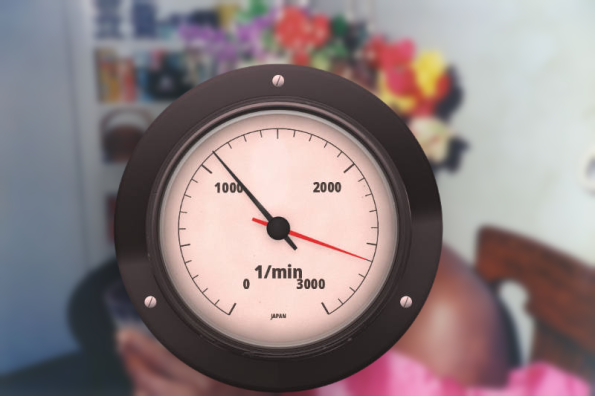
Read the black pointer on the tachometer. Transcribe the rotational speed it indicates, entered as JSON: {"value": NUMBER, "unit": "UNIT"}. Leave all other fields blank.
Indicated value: {"value": 1100, "unit": "rpm"}
